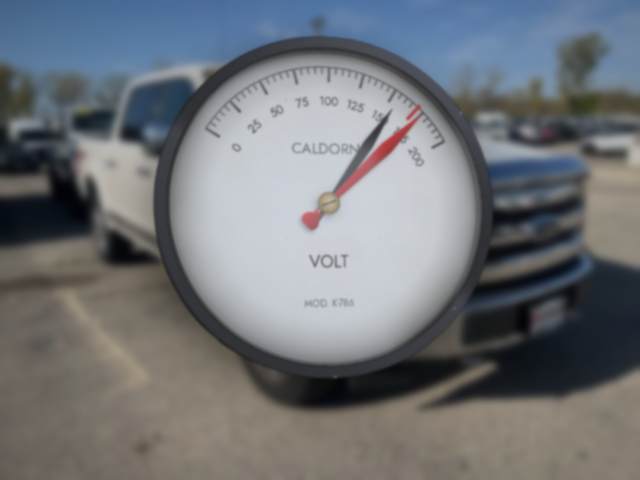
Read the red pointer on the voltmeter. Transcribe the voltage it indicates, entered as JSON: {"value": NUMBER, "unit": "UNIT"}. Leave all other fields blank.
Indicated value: {"value": 175, "unit": "V"}
